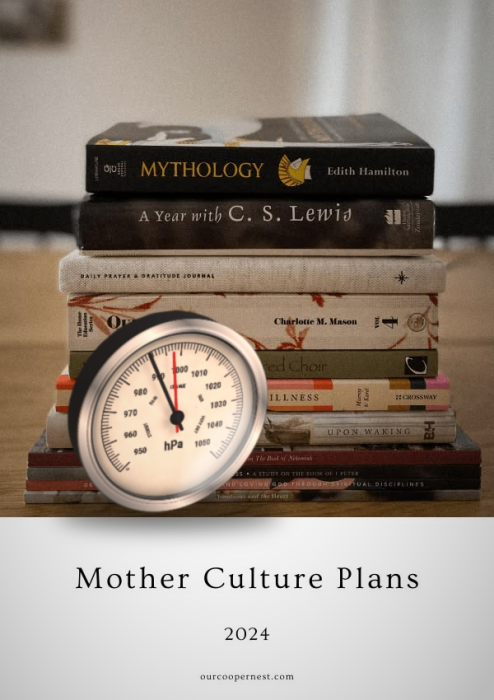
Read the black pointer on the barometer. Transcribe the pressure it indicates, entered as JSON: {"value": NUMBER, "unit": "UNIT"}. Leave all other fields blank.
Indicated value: {"value": 990, "unit": "hPa"}
